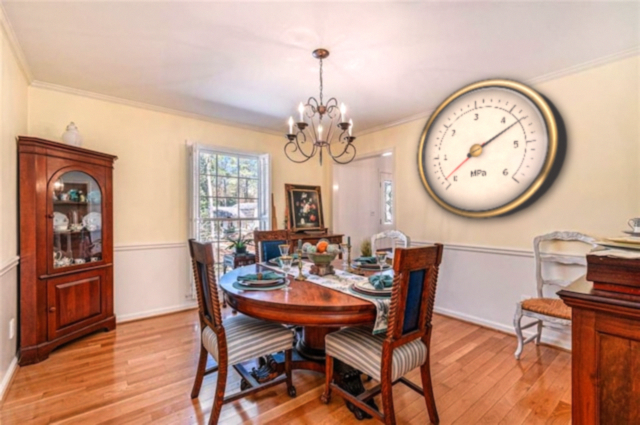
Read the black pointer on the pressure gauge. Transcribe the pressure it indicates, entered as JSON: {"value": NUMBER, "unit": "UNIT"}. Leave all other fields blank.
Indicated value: {"value": 4.4, "unit": "MPa"}
